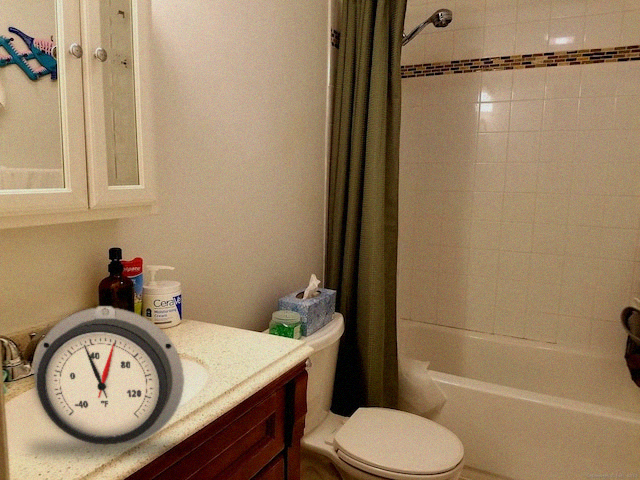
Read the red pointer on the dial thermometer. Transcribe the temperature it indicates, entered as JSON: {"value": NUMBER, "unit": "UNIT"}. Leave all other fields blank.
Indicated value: {"value": 60, "unit": "°F"}
